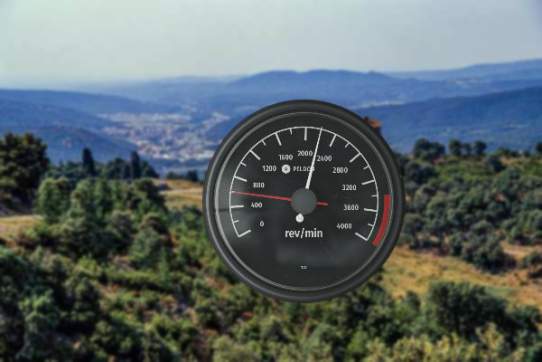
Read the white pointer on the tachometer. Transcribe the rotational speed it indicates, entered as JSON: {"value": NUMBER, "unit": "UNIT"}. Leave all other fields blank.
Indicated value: {"value": 2200, "unit": "rpm"}
